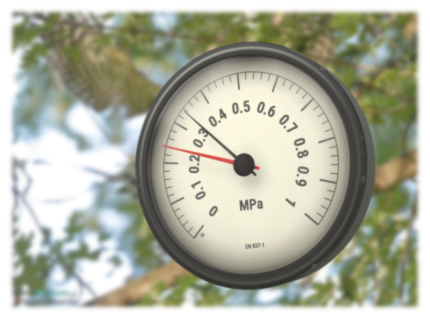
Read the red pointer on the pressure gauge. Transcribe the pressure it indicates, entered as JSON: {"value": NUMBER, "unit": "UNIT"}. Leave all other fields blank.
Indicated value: {"value": 0.24, "unit": "MPa"}
